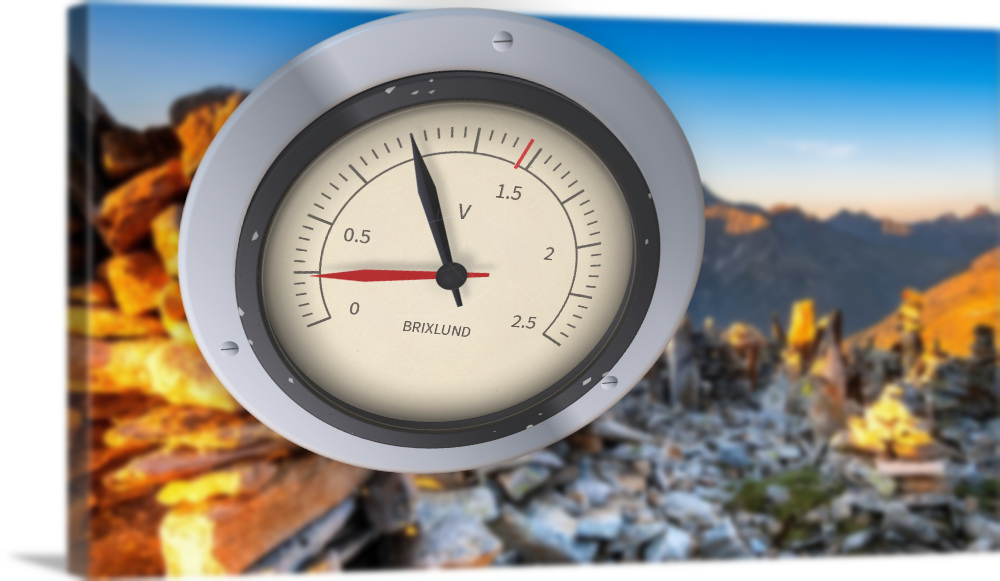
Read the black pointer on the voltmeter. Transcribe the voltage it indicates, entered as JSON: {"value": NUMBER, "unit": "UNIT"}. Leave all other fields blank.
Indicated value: {"value": 1, "unit": "V"}
